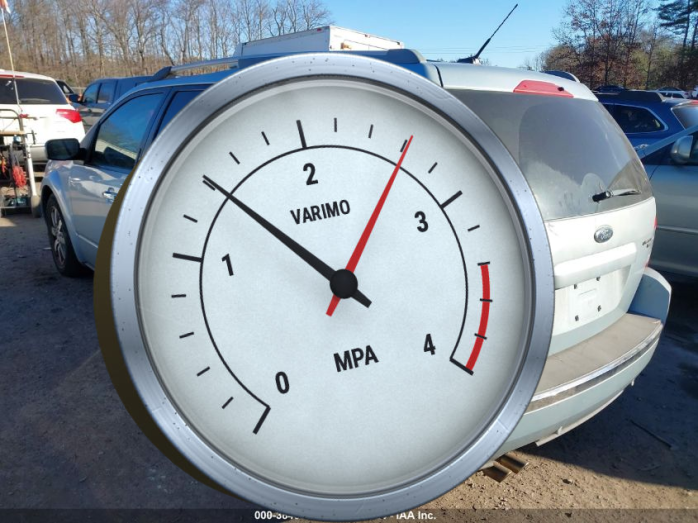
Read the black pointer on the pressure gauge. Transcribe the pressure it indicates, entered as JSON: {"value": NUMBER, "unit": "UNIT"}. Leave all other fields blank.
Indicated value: {"value": 1.4, "unit": "MPa"}
